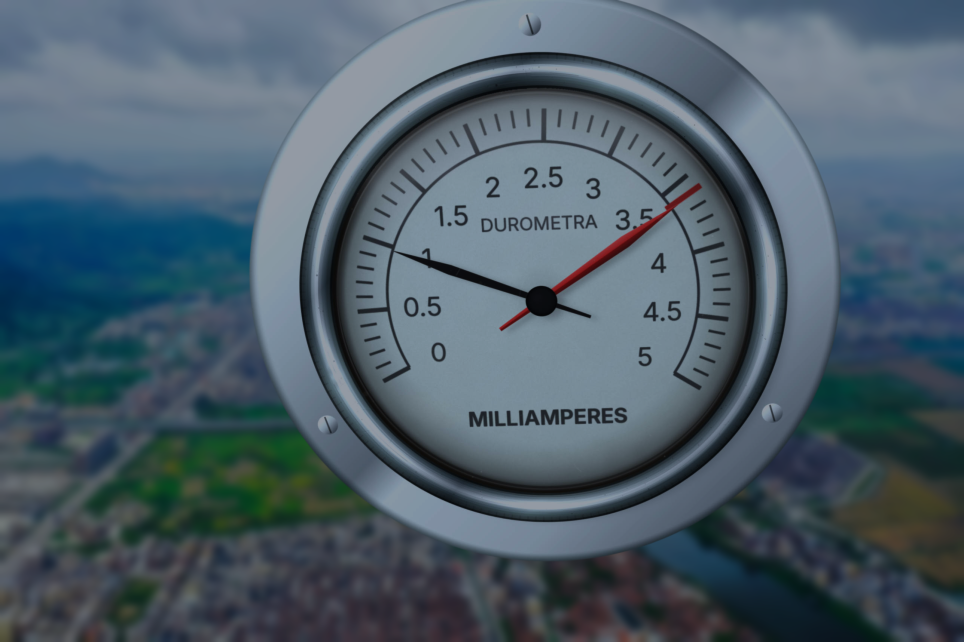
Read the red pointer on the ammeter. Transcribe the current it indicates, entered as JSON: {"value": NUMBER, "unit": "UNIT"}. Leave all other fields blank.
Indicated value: {"value": 3.6, "unit": "mA"}
